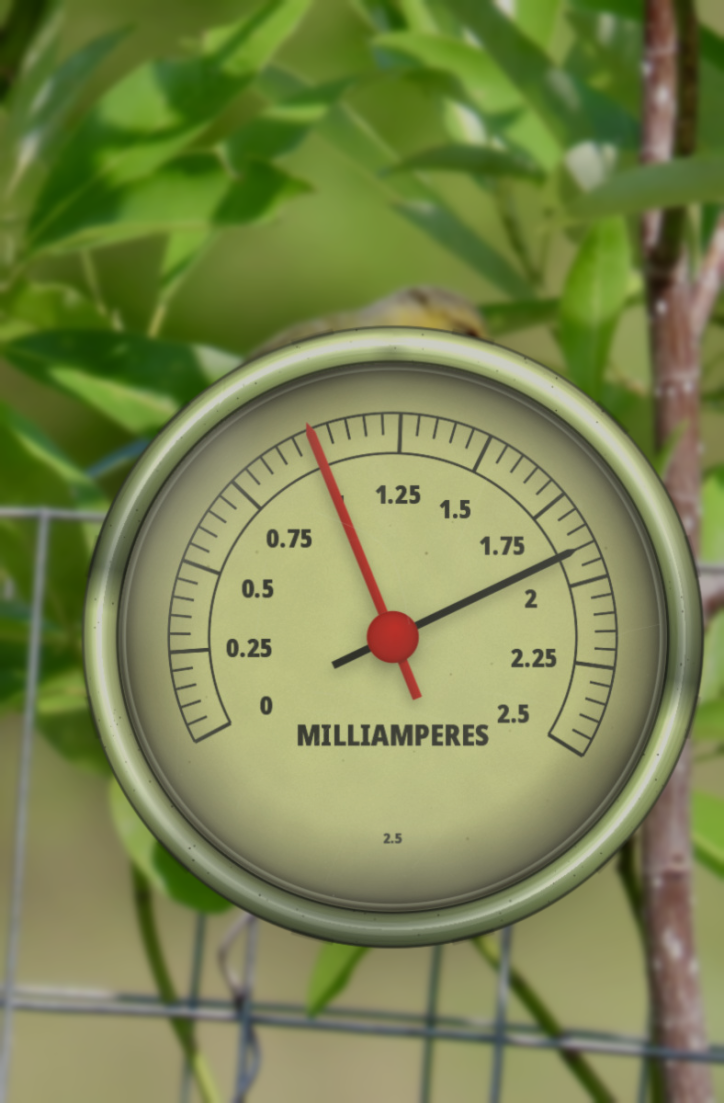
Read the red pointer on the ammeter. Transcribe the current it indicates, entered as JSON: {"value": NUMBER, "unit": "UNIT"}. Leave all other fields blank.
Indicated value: {"value": 1, "unit": "mA"}
